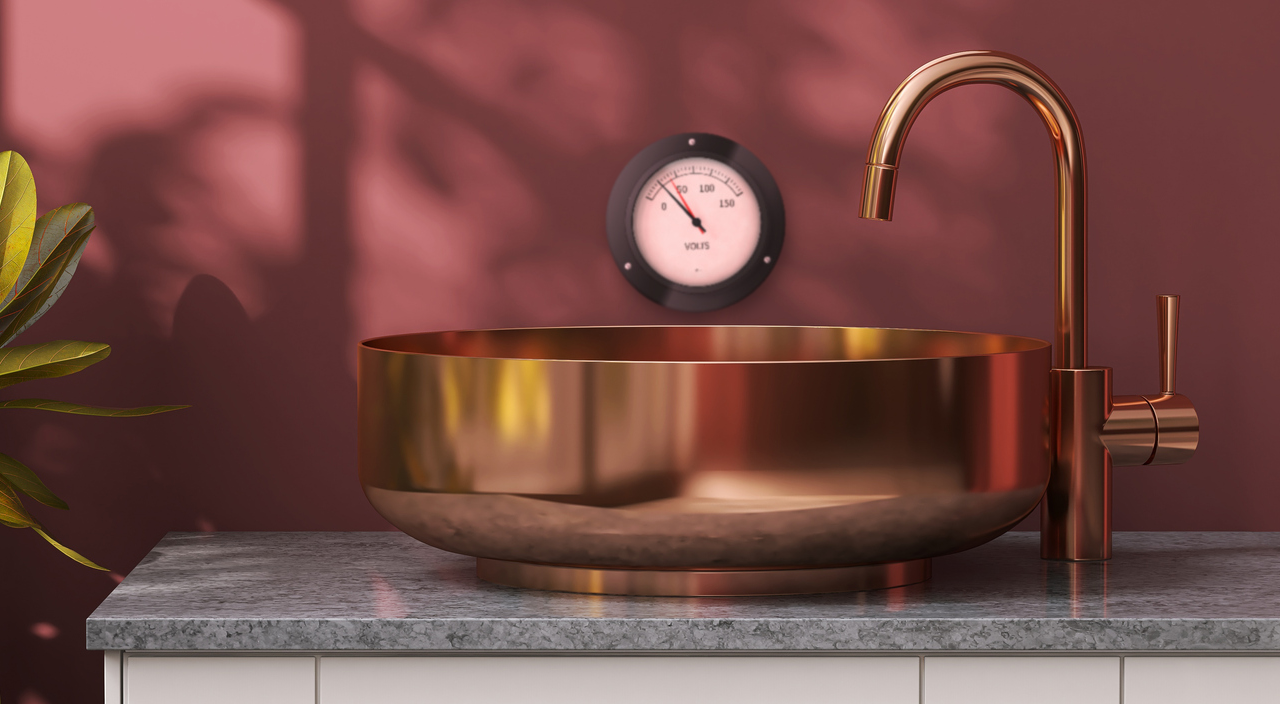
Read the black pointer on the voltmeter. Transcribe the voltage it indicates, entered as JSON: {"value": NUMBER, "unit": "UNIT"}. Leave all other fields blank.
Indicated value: {"value": 25, "unit": "V"}
